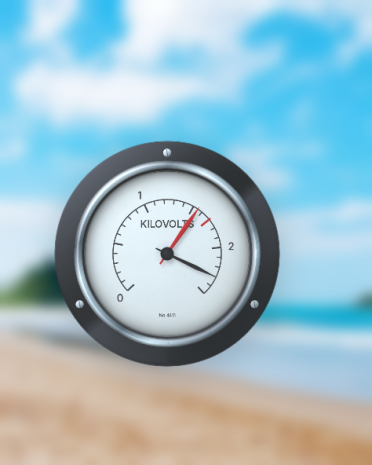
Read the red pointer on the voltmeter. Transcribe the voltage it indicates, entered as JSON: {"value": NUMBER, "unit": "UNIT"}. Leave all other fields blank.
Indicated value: {"value": 1.55, "unit": "kV"}
